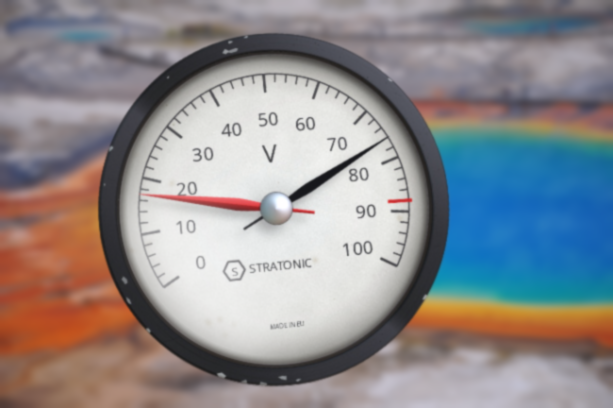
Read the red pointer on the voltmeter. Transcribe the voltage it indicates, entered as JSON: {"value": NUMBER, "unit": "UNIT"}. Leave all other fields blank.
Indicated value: {"value": 17, "unit": "V"}
